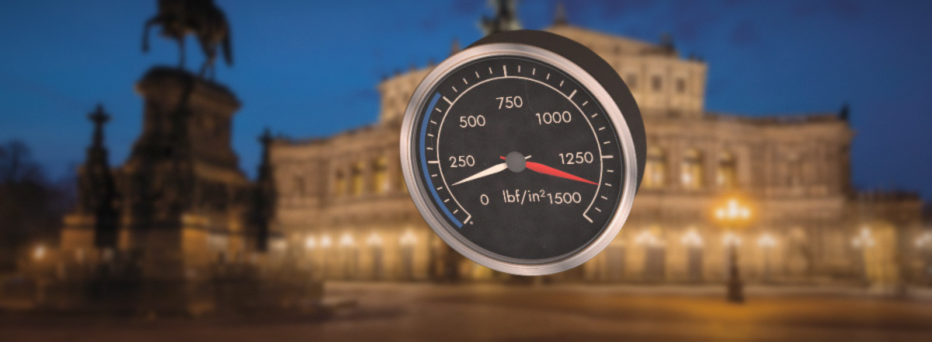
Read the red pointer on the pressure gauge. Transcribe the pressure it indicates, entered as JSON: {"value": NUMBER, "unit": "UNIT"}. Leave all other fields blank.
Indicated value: {"value": 1350, "unit": "psi"}
